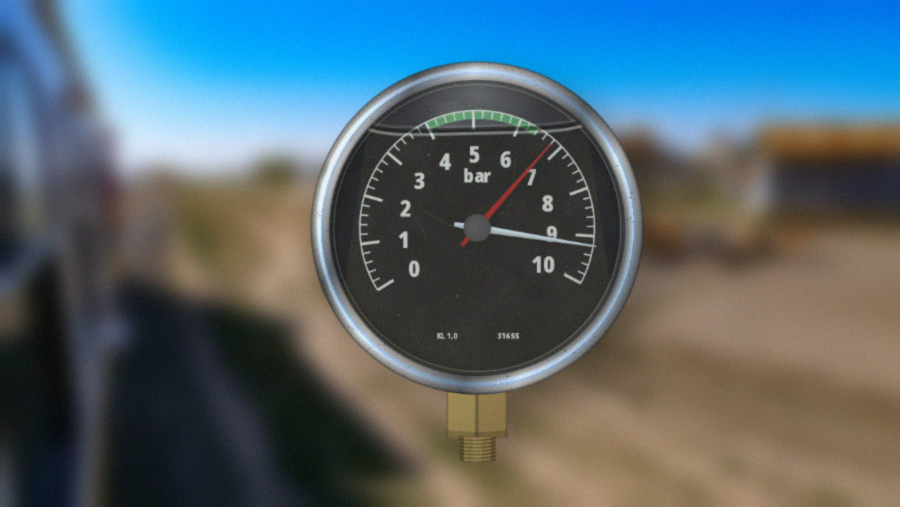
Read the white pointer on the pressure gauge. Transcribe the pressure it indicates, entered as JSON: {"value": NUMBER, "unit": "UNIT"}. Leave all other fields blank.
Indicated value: {"value": 9.2, "unit": "bar"}
